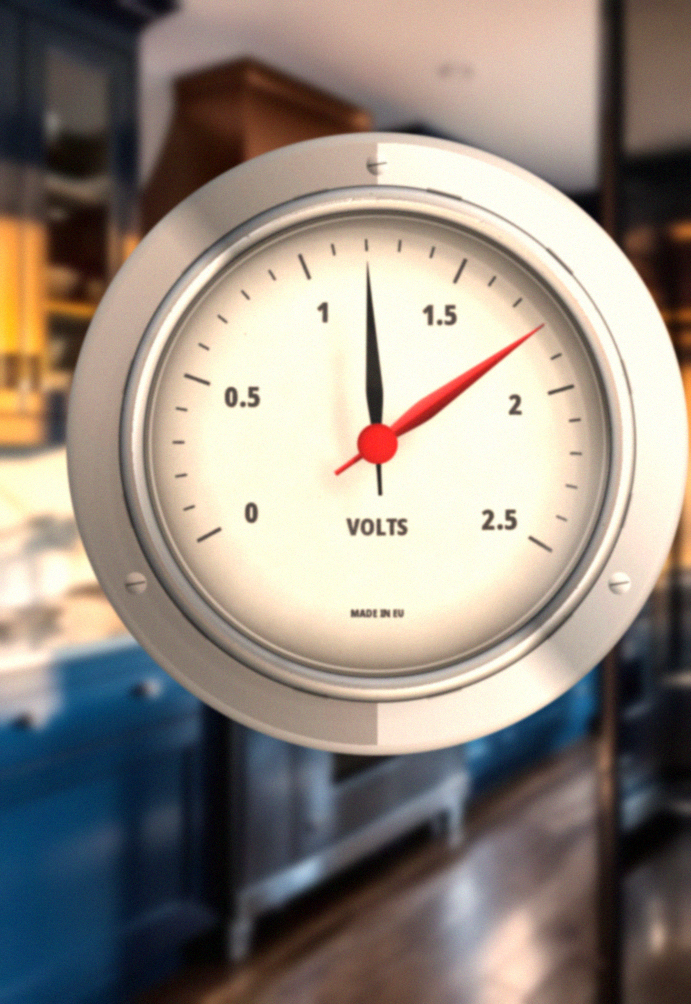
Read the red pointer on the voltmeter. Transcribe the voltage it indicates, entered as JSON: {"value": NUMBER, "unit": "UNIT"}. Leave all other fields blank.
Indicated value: {"value": 1.8, "unit": "V"}
